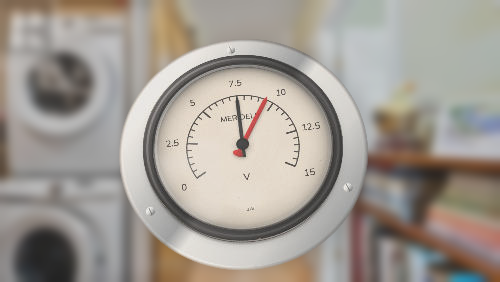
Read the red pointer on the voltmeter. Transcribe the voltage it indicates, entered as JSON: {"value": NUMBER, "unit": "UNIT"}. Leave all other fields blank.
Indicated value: {"value": 9.5, "unit": "V"}
